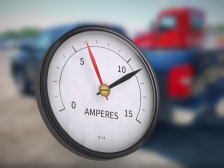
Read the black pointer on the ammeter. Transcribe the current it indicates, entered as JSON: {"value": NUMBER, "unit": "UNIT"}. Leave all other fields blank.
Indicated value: {"value": 11, "unit": "A"}
